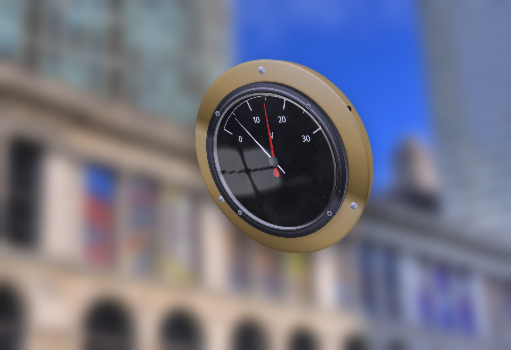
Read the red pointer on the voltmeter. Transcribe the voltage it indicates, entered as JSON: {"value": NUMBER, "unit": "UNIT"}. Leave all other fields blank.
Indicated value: {"value": 15, "unit": "V"}
